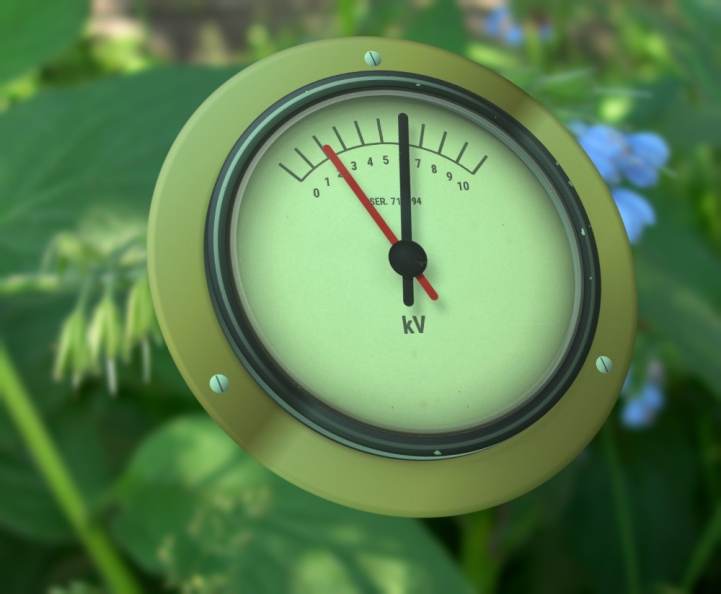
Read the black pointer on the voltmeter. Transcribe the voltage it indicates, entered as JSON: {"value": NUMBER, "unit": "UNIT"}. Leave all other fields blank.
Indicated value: {"value": 6, "unit": "kV"}
